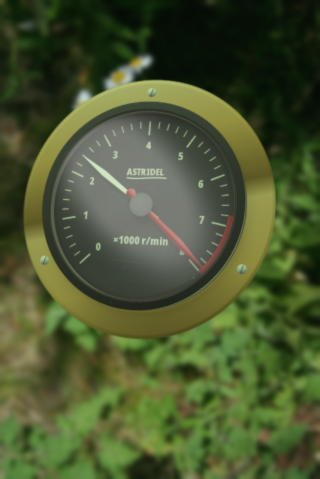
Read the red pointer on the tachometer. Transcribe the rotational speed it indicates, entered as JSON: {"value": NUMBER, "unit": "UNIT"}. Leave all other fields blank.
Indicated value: {"value": 7900, "unit": "rpm"}
